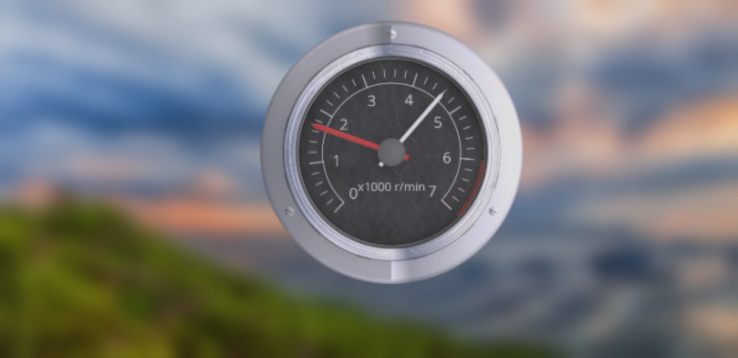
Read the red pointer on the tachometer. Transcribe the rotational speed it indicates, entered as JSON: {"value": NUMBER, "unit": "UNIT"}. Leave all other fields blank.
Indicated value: {"value": 1700, "unit": "rpm"}
